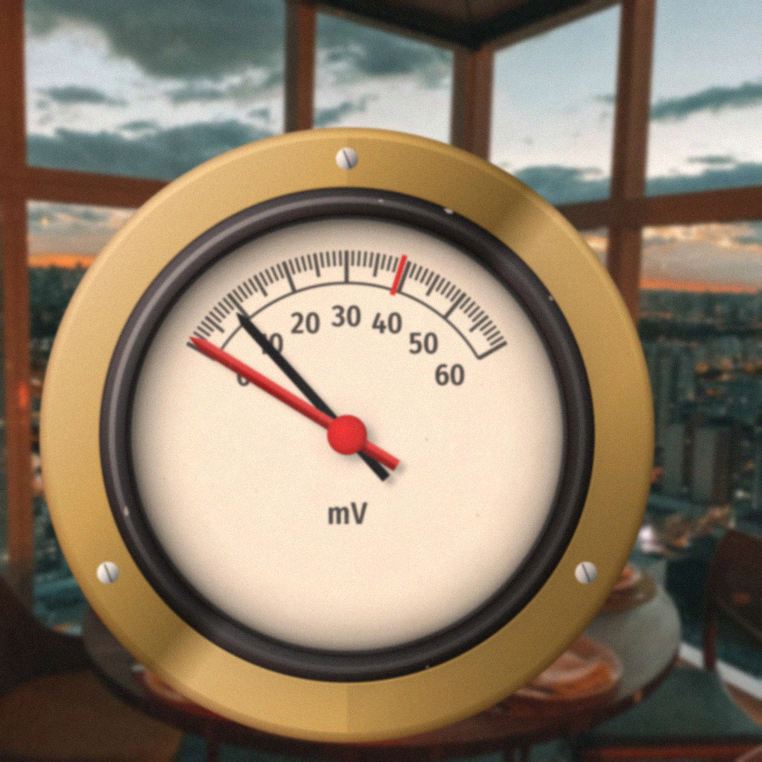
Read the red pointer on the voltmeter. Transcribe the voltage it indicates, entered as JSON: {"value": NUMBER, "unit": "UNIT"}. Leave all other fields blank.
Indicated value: {"value": 1, "unit": "mV"}
